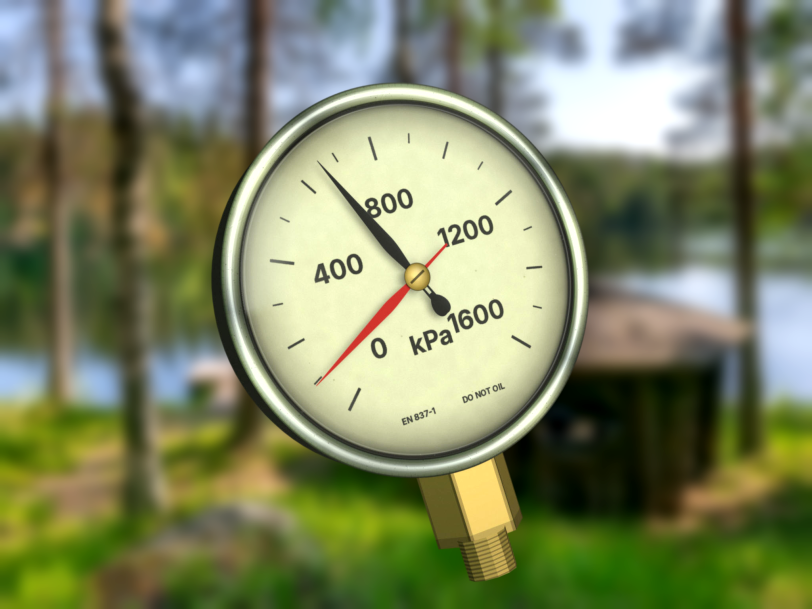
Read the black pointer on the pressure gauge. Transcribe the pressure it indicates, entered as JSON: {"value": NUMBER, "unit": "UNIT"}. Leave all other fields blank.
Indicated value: {"value": 650, "unit": "kPa"}
